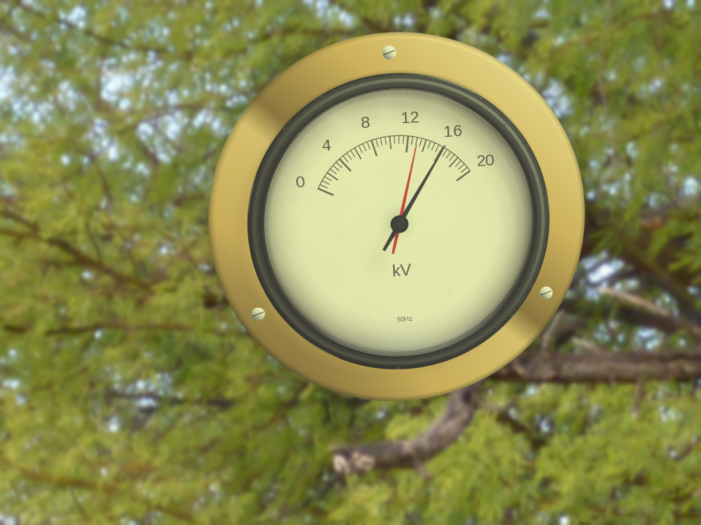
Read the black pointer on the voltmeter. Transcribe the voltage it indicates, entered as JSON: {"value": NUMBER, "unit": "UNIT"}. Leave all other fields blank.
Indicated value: {"value": 16, "unit": "kV"}
